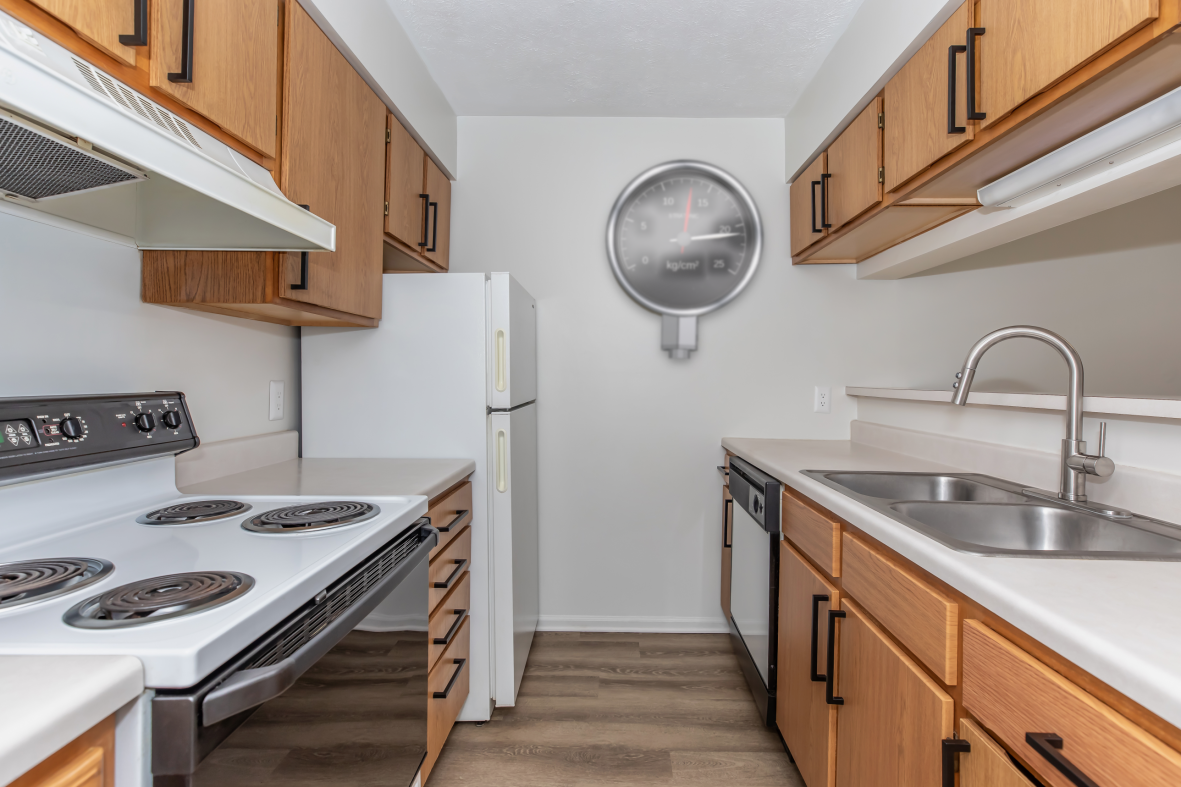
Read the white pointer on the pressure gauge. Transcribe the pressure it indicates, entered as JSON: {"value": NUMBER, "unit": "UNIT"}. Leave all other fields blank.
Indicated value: {"value": 21, "unit": "kg/cm²"}
